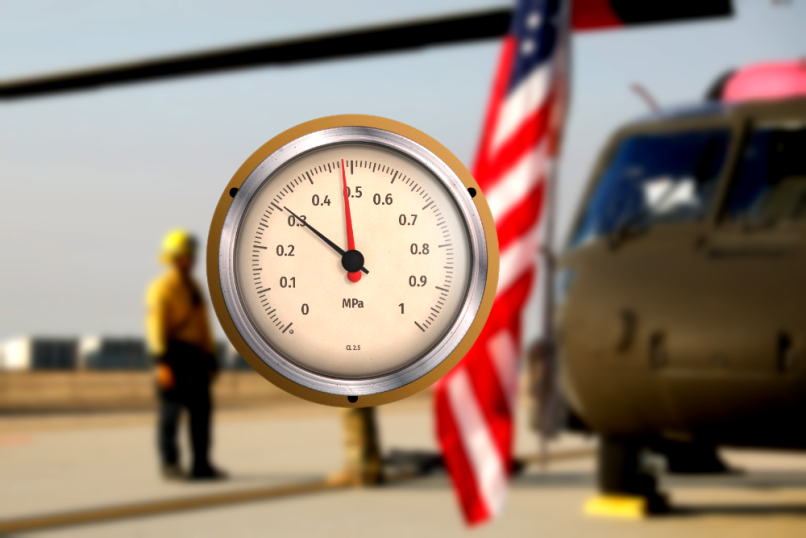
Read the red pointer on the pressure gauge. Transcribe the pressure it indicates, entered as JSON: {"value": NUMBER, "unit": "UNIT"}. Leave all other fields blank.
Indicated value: {"value": 0.48, "unit": "MPa"}
